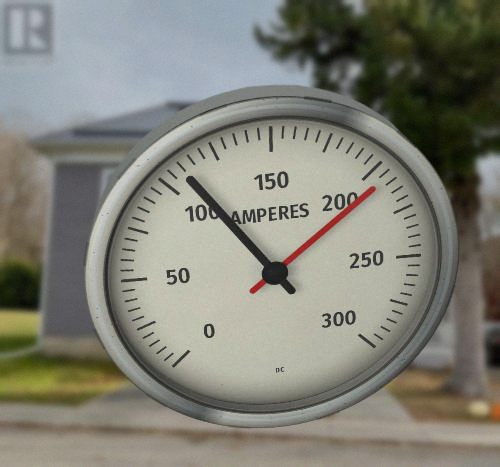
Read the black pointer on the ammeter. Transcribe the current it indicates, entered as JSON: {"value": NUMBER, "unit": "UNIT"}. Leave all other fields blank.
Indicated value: {"value": 110, "unit": "A"}
